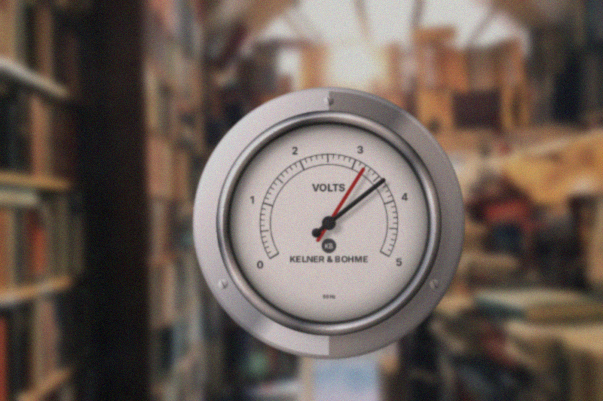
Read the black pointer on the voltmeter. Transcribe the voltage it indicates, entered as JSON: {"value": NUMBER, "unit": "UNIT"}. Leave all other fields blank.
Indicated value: {"value": 3.6, "unit": "V"}
